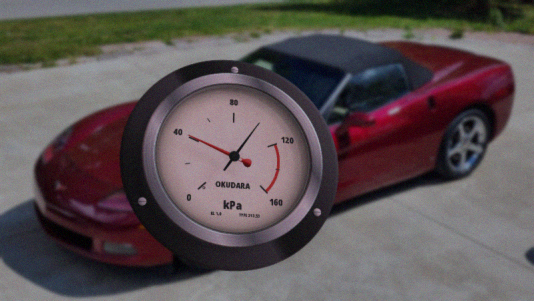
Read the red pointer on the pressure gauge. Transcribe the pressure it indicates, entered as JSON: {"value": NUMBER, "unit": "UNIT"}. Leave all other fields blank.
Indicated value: {"value": 40, "unit": "kPa"}
